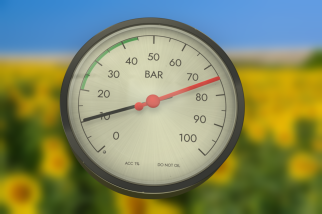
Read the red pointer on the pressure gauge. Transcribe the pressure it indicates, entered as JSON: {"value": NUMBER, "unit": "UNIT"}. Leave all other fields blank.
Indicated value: {"value": 75, "unit": "bar"}
